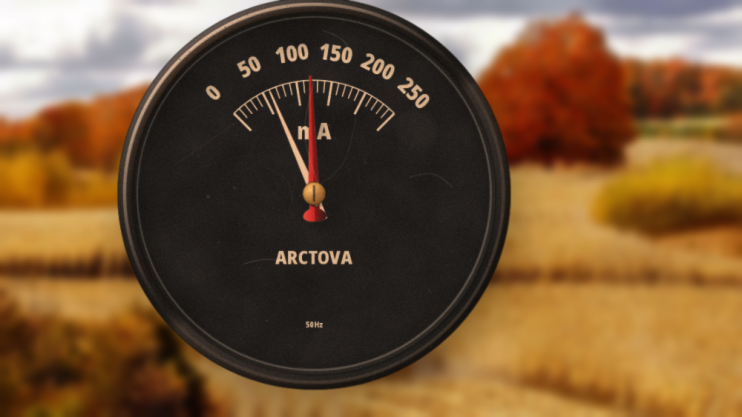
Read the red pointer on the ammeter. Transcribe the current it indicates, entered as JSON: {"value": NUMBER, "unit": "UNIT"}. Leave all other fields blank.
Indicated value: {"value": 120, "unit": "mA"}
